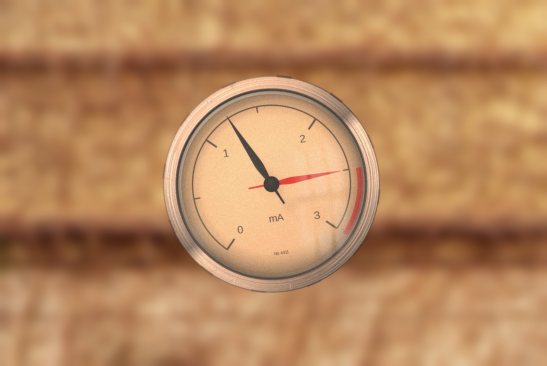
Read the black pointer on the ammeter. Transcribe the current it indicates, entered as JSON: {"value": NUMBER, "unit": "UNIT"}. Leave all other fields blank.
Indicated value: {"value": 1.25, "unit": "mA"}
